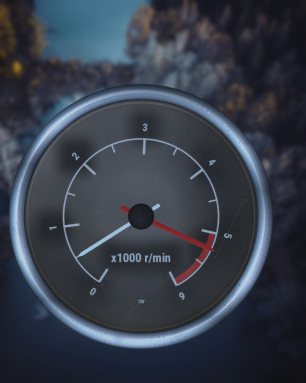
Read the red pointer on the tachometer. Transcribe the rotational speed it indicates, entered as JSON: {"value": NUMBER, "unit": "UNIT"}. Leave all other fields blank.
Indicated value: {"value": 5250, "unit": "rpm"}
